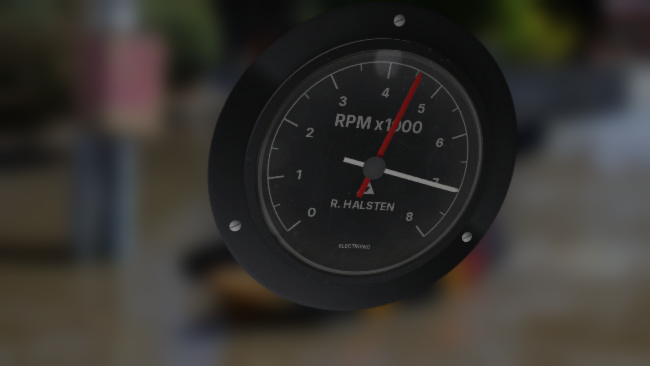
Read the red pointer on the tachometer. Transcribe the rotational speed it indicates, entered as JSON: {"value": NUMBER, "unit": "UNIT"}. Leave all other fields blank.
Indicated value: {"value": 4500, "unit": "rpm"}
